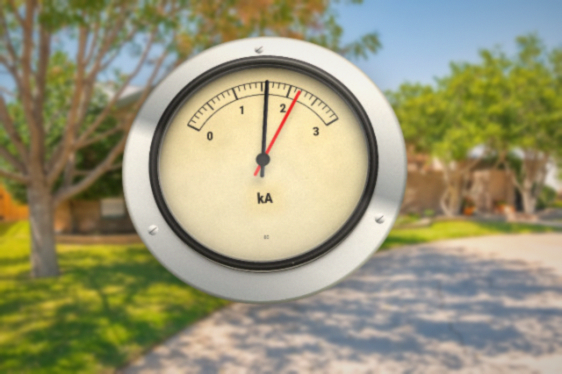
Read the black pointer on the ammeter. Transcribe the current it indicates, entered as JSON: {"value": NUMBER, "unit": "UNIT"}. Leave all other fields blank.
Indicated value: {"value": 1.6, "unit": "kA"}
